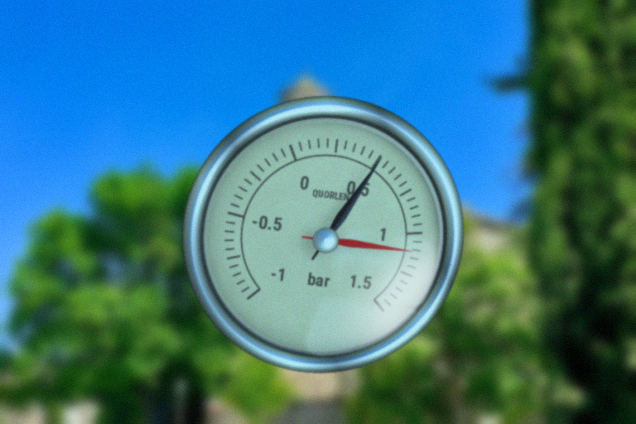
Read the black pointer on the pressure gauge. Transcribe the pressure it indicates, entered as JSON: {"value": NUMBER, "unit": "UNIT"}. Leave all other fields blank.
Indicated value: {"value": 0.5, "unit": "bar"}
